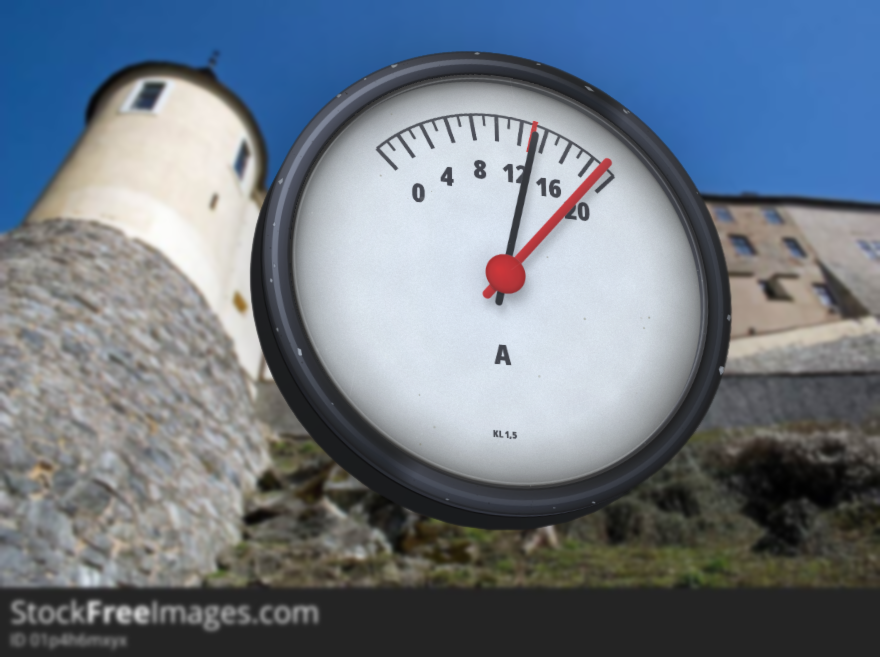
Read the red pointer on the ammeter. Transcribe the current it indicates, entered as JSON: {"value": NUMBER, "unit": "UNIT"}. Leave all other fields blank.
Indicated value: {"value": 19, "unit": "A"}
